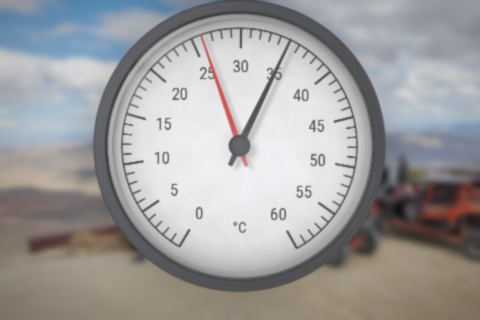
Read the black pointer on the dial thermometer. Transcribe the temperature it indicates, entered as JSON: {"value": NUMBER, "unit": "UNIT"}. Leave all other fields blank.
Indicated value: {"value": 35, "unit": "°C"}
